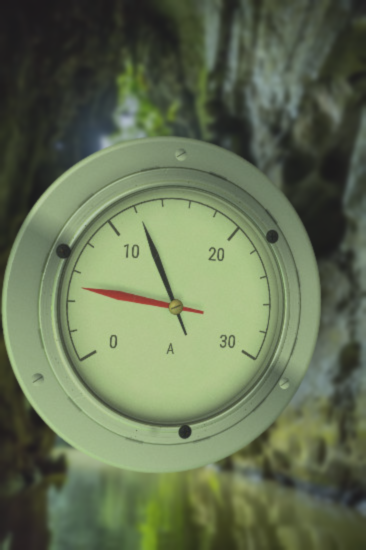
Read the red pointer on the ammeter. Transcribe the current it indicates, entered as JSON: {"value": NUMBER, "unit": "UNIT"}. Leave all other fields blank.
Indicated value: {"value": 5, "unit": "A"}
